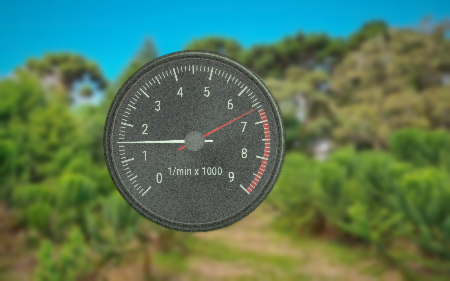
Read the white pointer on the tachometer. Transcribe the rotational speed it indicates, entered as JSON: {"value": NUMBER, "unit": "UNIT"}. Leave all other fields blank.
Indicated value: {"value": 1500, "unit": "rpm"}
